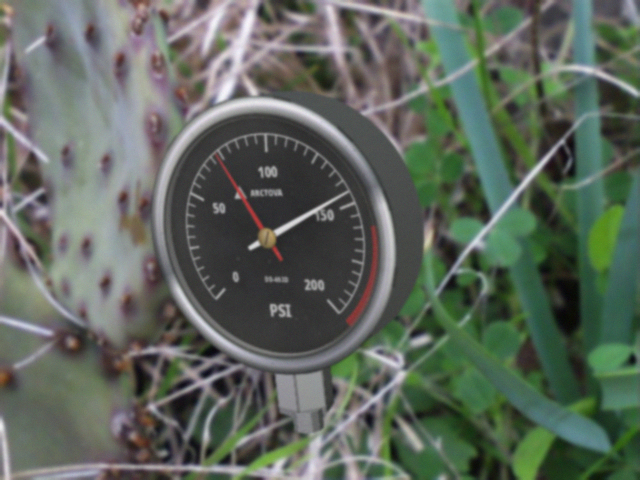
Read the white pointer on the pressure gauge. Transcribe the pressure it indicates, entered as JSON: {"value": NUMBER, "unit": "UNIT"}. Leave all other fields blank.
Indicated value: {"value": 145, "unit": "psi"}
